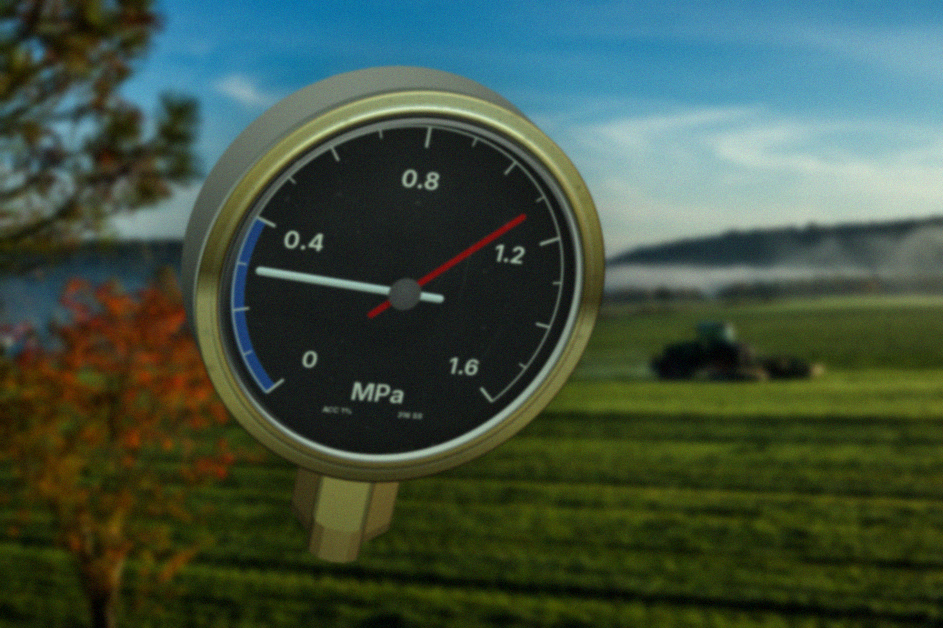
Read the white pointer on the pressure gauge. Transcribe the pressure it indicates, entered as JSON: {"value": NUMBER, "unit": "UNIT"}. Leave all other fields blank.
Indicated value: {"value": 0.3, "unit": "MPa"}
